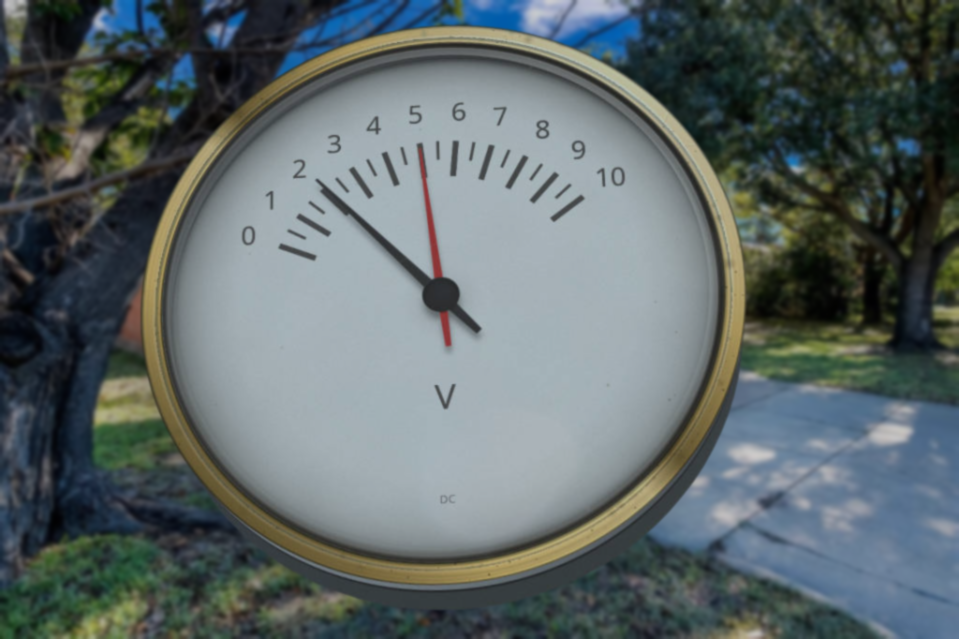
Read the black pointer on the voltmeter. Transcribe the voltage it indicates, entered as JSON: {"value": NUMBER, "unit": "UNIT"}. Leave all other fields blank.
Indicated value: {"value": 2, "unit": "V"}
